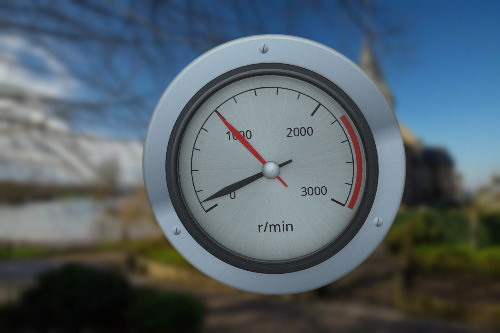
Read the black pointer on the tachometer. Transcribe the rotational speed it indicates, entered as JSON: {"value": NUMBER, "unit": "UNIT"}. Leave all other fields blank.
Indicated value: {"value": 100, "unit": "rpm"}
